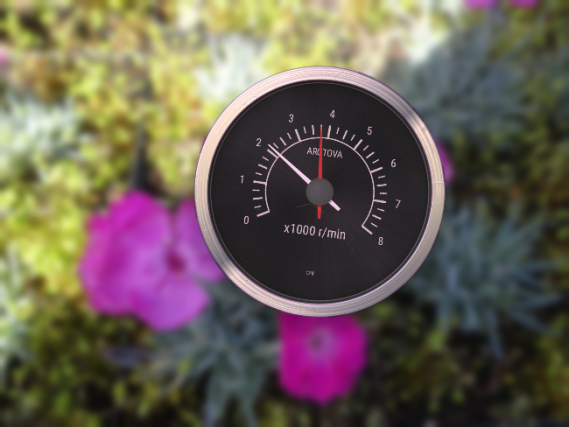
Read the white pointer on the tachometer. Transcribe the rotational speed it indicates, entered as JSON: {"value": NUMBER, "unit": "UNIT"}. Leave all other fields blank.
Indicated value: {"value": 2125, "unit": "rpm"}
